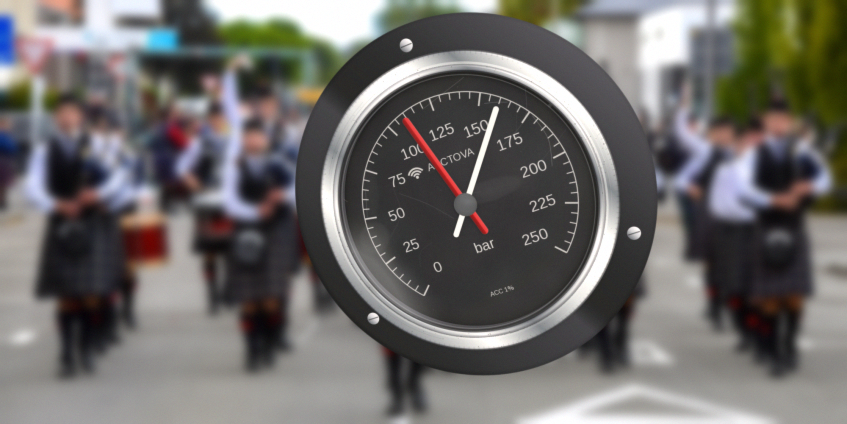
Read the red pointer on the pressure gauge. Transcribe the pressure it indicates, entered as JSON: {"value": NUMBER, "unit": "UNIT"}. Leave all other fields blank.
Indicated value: {"value": 110, "unit": "bar"}
